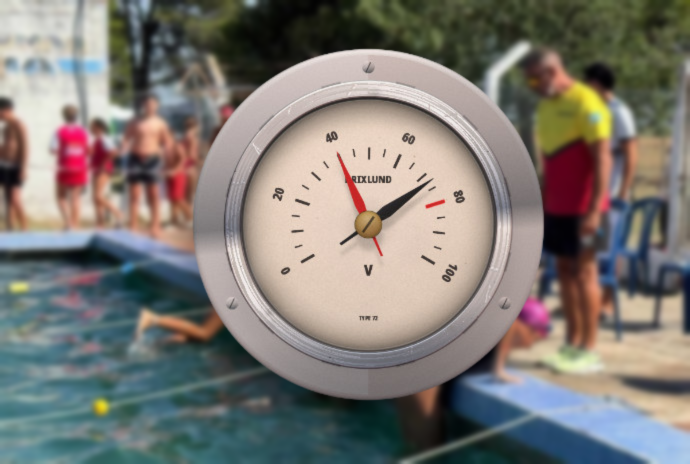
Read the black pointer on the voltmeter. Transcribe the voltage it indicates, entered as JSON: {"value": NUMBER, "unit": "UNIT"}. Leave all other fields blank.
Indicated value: {"value": 72.5, "unit": "V"}
